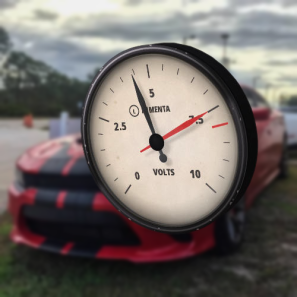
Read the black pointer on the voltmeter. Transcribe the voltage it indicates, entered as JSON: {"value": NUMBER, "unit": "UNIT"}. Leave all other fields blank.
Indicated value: {"value": 4.5, "unit": "V"}
